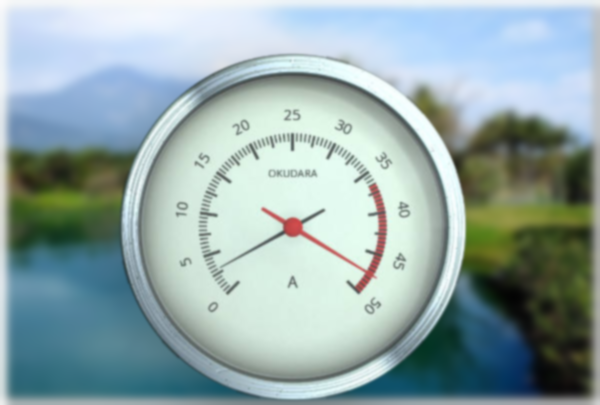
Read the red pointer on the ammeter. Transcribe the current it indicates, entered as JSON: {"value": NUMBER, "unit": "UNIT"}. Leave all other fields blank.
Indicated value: {"value": 47.5, "unit": "A"}
